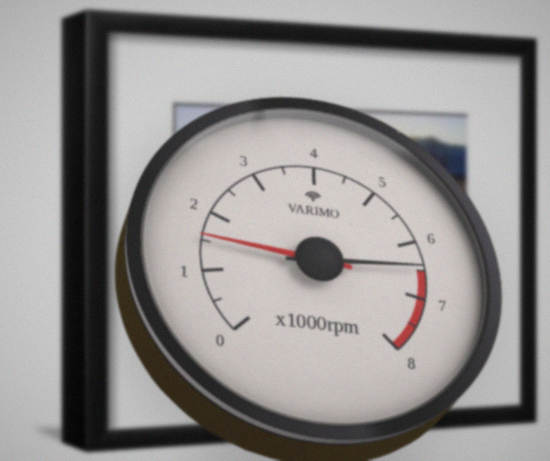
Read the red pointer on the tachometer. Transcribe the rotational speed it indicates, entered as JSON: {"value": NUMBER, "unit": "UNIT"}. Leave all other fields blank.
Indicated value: {"value": 1500, "unit": "rpm"}
